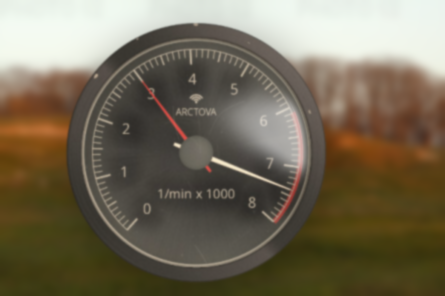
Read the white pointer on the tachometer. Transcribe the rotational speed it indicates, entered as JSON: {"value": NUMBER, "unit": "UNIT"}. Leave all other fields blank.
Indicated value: {"value": 7400, "unit": "rpm"}
